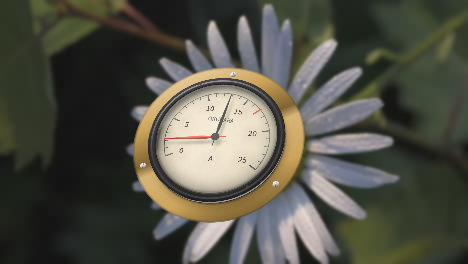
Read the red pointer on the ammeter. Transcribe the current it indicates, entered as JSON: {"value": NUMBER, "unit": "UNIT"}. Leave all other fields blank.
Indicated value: {"value": 2, "unit": "A"}
